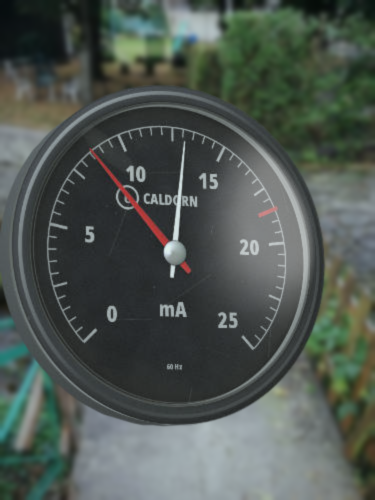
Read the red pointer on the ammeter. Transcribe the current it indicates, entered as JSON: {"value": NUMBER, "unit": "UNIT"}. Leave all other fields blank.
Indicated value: {"value": 8.5, "unit": "mA"}
